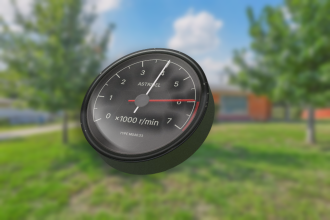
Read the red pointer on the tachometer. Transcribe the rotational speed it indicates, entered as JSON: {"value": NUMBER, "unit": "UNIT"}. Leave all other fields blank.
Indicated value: {"value": 6000, "unit": "rpm"}
